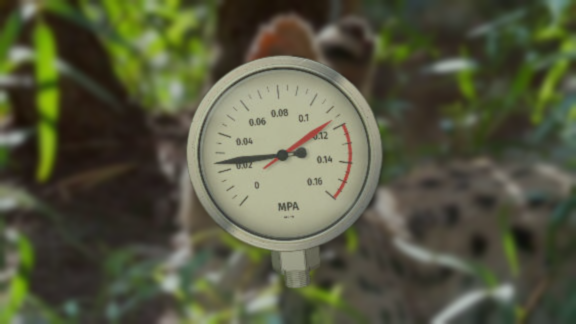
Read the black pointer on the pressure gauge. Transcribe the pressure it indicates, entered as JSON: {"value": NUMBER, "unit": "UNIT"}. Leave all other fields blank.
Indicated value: {"value": 0.025, "unit": "MPa"}
